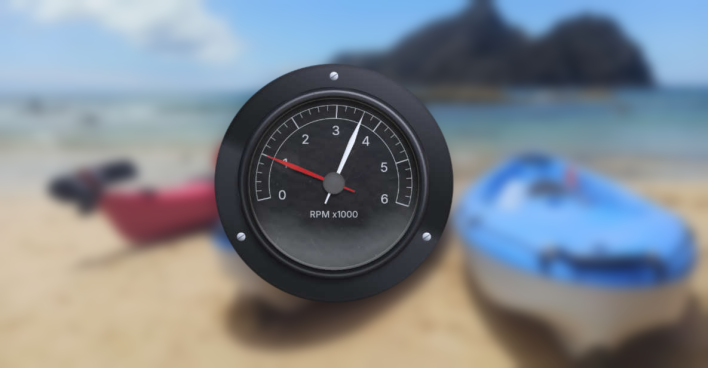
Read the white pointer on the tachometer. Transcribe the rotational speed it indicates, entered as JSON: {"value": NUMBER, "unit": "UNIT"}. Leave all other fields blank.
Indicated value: {"value": 3600, "unit": "rpm"}
